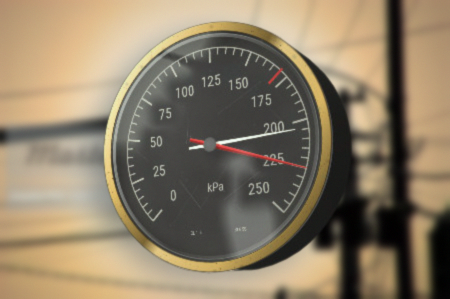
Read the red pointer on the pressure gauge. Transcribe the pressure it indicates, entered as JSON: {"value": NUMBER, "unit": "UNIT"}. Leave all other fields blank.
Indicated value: {"value": 225, "unit": "kPa"}
